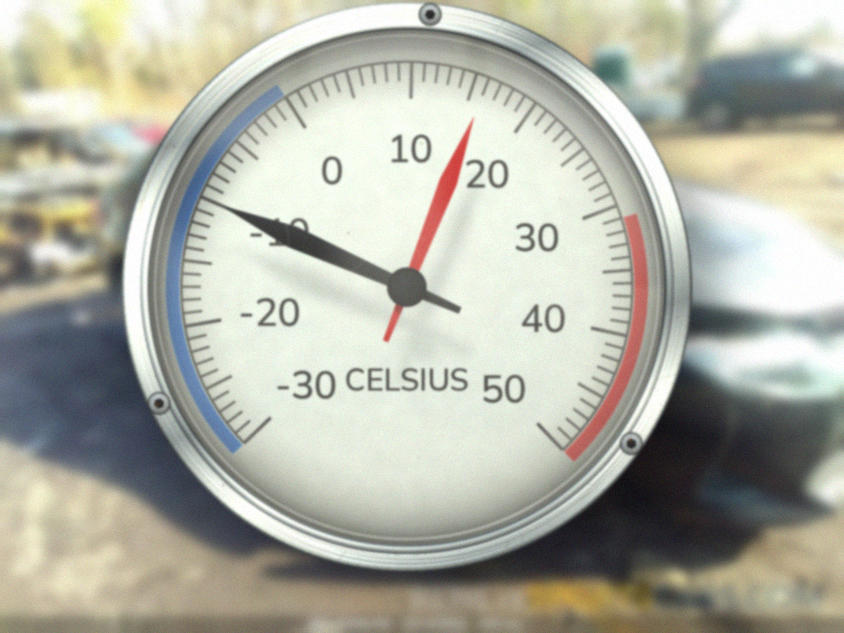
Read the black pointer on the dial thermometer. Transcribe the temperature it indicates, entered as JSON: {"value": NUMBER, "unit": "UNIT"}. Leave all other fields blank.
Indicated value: {"value": -10, "unit": "°C"}
